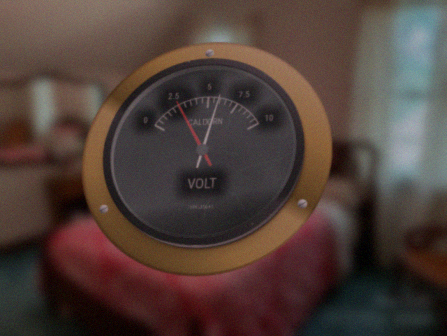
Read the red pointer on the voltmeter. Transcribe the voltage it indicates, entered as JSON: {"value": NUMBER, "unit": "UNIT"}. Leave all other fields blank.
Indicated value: {"value": 2.5, "unit": "V"}
